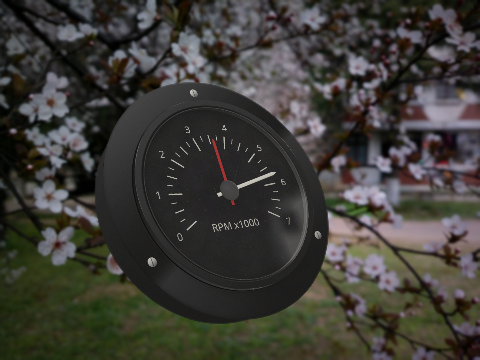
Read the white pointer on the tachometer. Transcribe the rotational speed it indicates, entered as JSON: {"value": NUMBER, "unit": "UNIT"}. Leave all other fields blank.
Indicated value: {"value": 5750, "unit": "rpm"}
